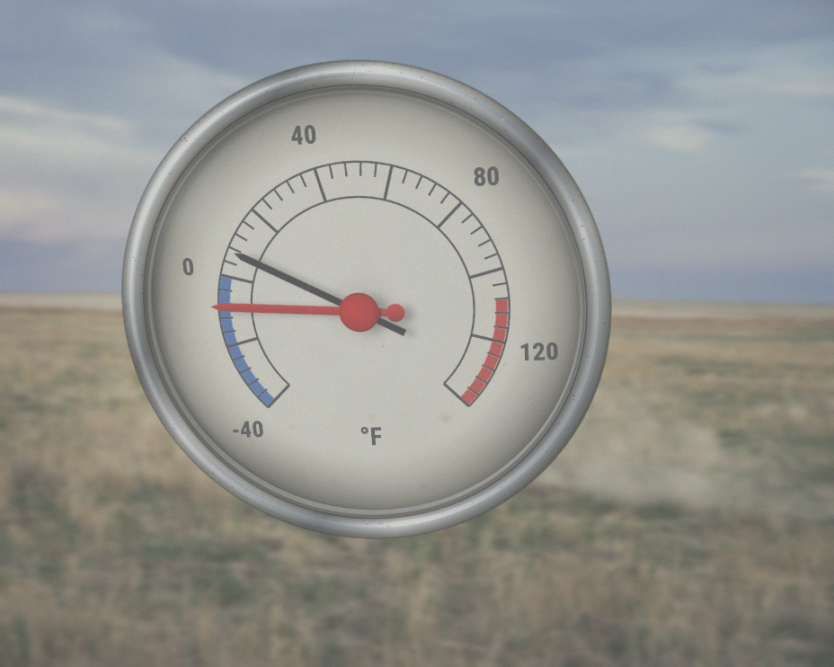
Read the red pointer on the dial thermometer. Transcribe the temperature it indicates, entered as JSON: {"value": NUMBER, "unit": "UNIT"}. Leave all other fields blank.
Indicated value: {"value": -8, "unit": "°F"}
